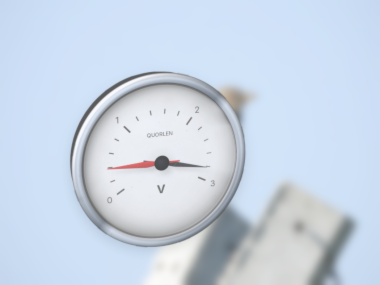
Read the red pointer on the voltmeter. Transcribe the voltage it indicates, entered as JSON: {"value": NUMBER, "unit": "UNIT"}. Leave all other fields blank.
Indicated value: {"value": 0.4, "unit": "V"}
